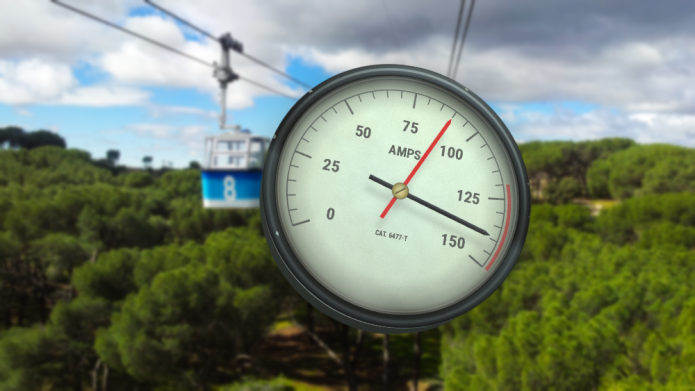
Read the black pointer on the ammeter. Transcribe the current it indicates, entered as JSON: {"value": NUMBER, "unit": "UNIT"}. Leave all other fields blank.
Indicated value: {"value": 140, "unit": "A"}
